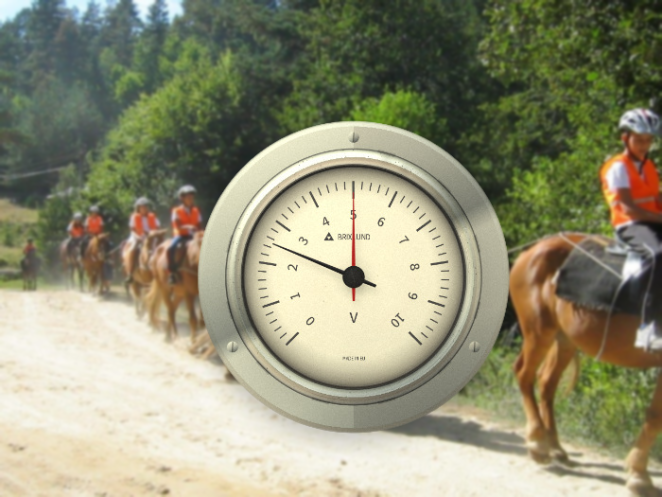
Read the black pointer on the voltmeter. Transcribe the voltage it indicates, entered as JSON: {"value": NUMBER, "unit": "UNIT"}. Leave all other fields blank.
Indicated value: {"value": 2.5, "unit": "V"}
